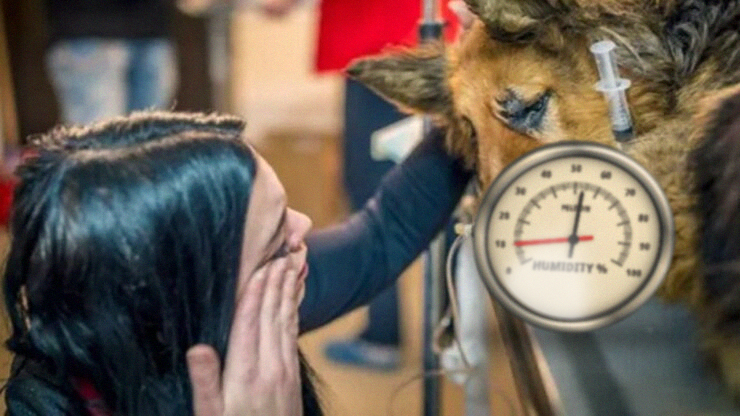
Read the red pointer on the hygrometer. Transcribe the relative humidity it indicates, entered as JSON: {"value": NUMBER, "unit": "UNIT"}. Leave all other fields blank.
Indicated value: {"value": 10, "unit": "%"}
